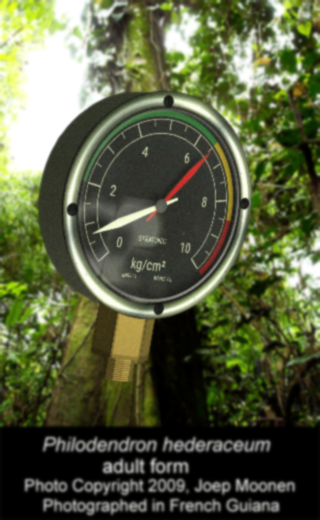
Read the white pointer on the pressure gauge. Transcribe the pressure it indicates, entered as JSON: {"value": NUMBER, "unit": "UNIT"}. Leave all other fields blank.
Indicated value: {"value": 0.75, "unit": "kg/cm²"}
